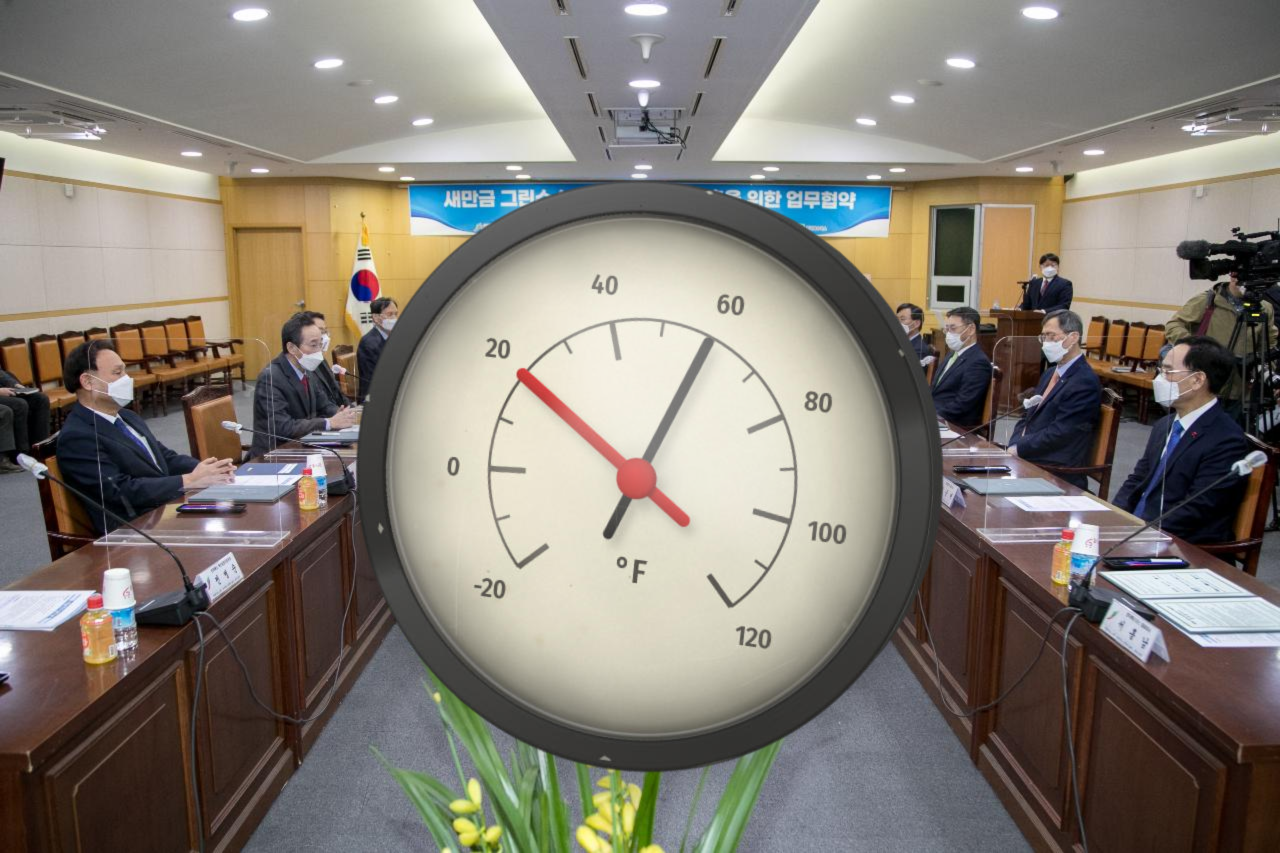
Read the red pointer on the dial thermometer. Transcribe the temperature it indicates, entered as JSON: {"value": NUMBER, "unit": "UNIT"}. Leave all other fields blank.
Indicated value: {"value": 20, "unit": "°F"}
